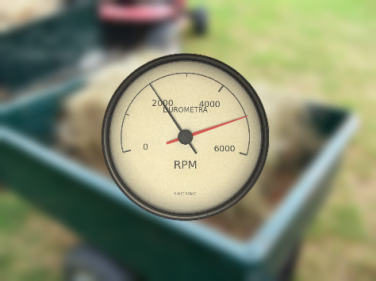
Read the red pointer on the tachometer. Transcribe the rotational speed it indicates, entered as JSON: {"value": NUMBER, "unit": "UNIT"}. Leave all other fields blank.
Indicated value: {"value": 5000, "unit": "rpm"}
